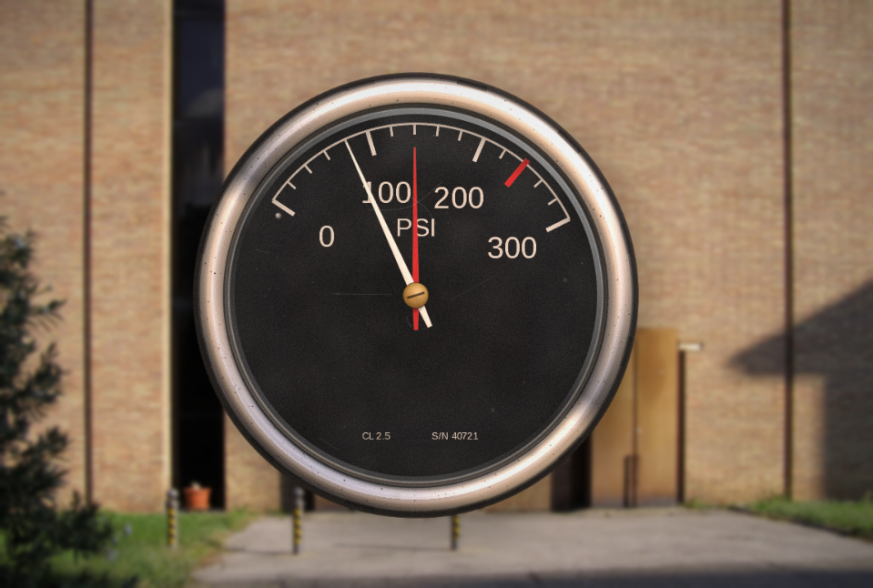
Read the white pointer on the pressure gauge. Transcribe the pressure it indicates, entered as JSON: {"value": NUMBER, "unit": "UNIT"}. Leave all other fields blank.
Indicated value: {"value": 80, "unit": "psi"}
